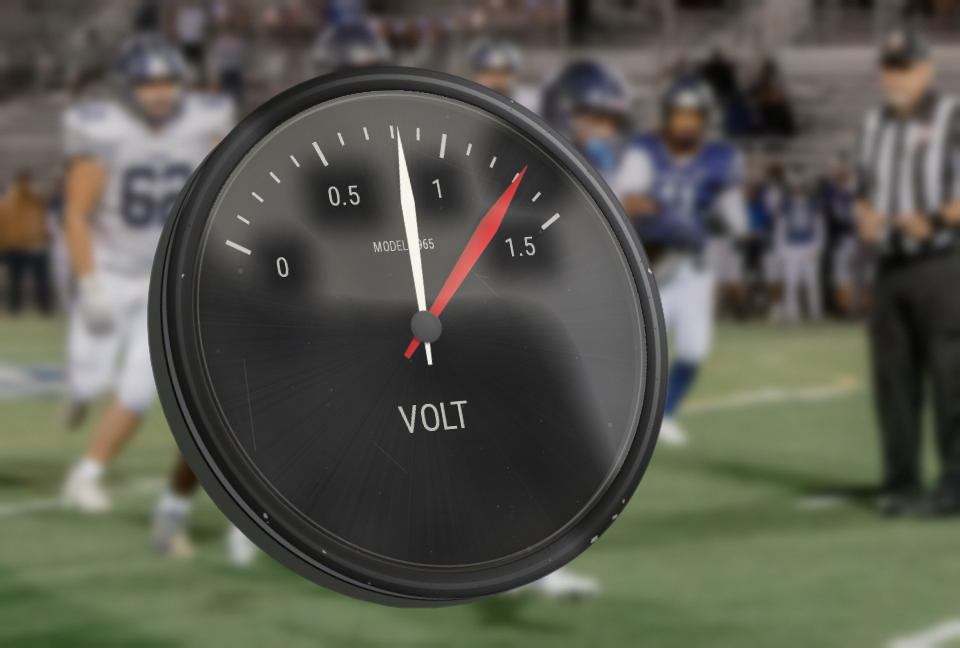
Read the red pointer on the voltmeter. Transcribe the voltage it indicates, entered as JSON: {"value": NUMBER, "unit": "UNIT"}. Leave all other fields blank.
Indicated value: {"value": 1.3, "unit": "V"}
